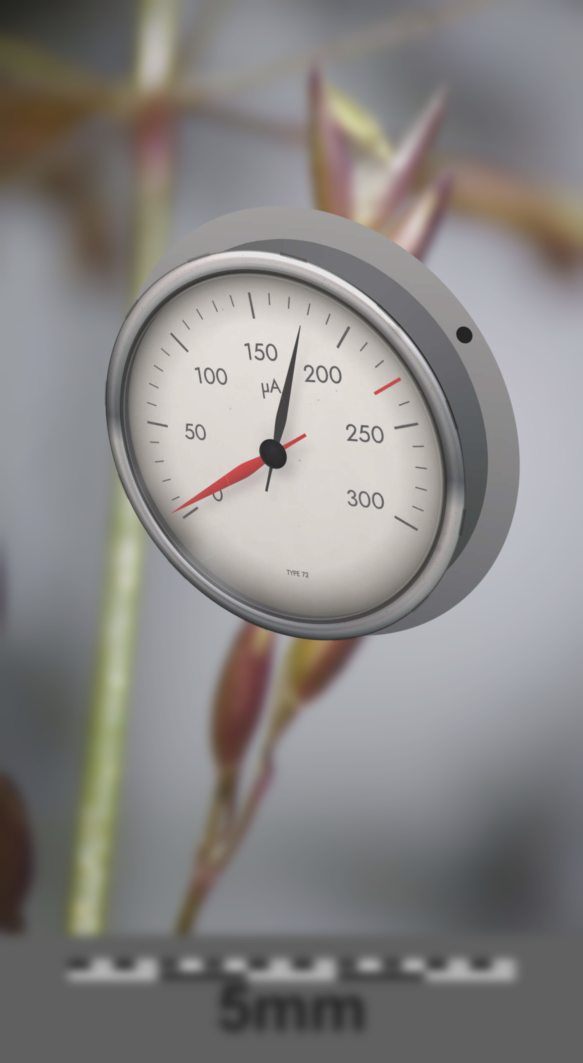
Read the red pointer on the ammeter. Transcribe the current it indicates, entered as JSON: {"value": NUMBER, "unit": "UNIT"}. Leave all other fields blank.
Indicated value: {"value": 5, "unit": "µA"}
